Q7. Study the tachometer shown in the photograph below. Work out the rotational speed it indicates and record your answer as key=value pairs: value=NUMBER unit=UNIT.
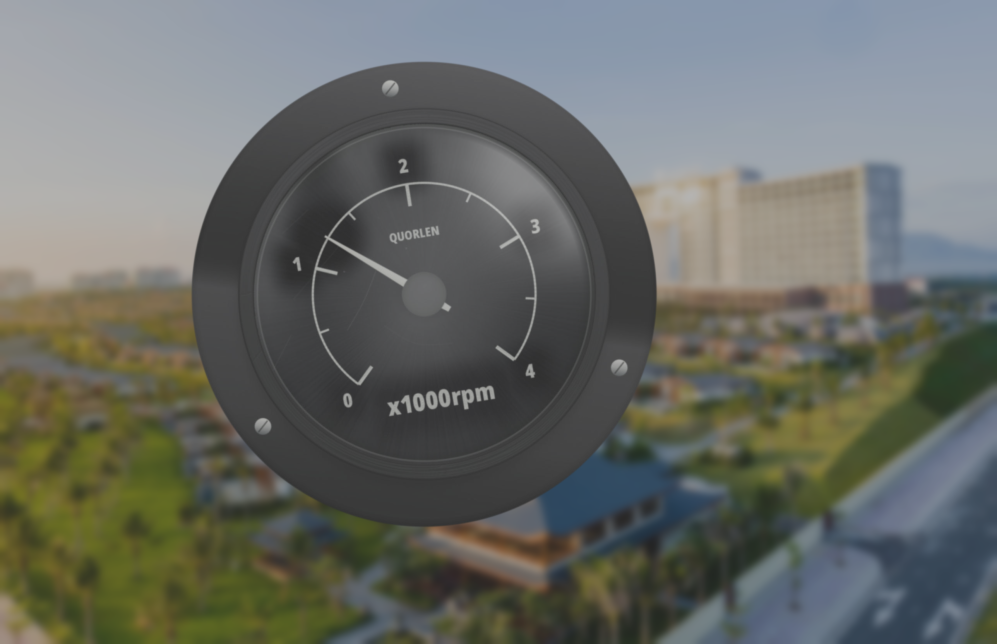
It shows value=1250 unit=rpm
